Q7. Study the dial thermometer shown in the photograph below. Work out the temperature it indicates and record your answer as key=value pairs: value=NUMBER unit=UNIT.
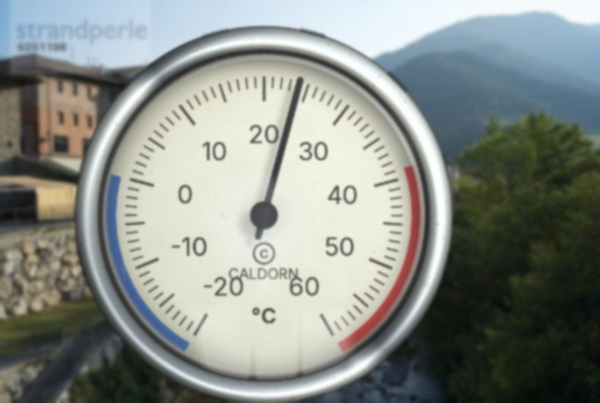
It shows value=24 unit=°C
